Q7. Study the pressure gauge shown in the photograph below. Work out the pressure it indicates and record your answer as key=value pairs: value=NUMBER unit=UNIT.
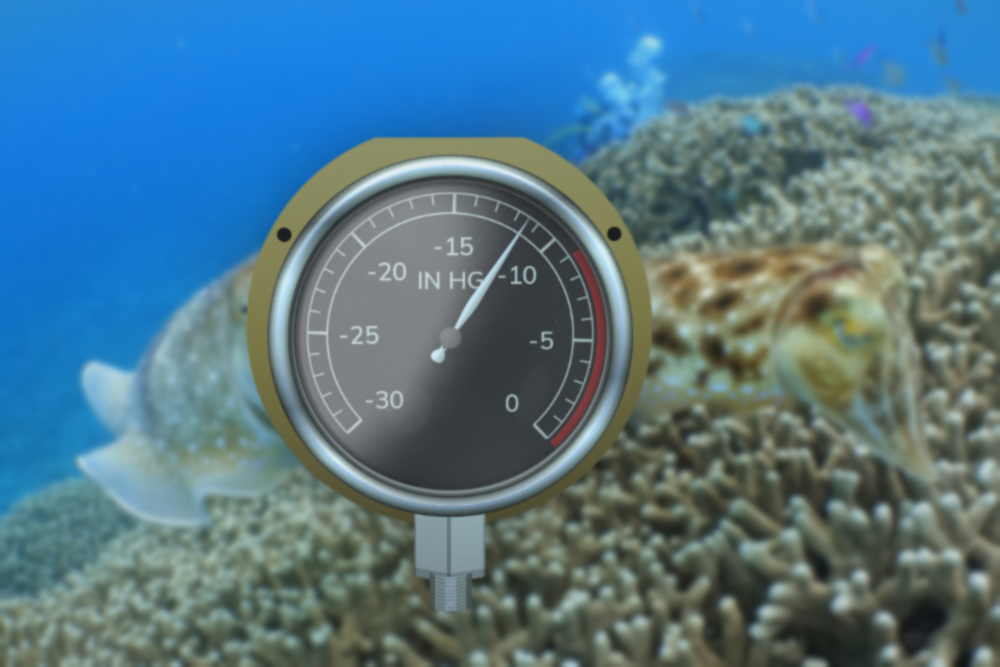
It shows value=-11.5 unit=inHg
